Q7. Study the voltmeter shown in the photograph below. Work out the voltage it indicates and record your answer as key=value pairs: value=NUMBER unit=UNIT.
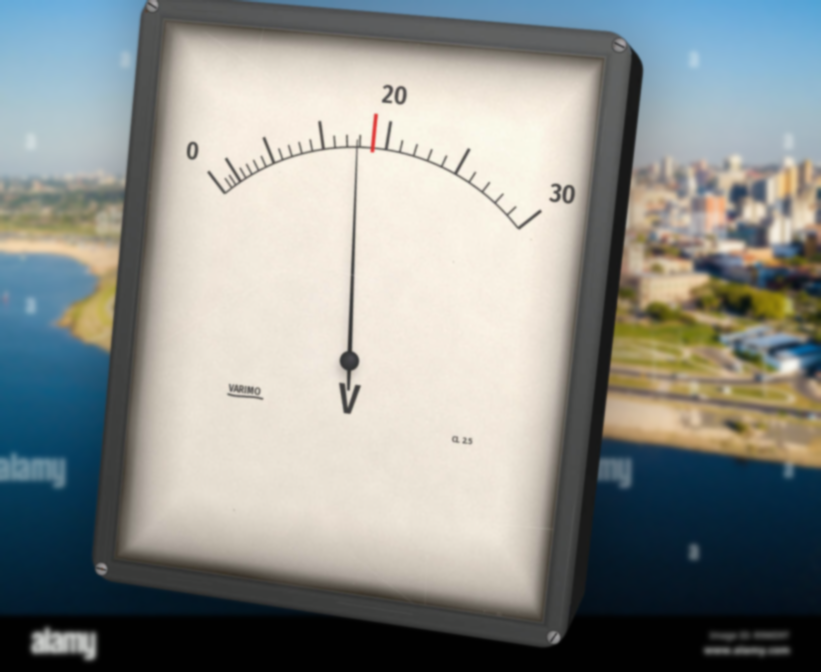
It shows value=18 unit=V
